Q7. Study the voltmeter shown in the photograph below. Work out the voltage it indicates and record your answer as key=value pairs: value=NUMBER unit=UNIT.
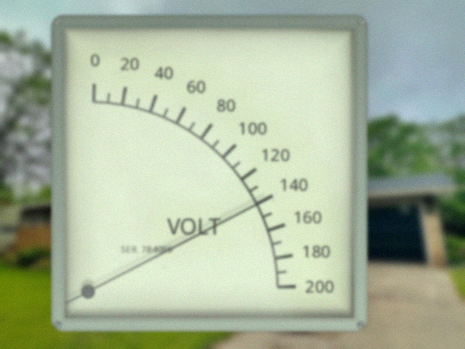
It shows value=140 unit=V
